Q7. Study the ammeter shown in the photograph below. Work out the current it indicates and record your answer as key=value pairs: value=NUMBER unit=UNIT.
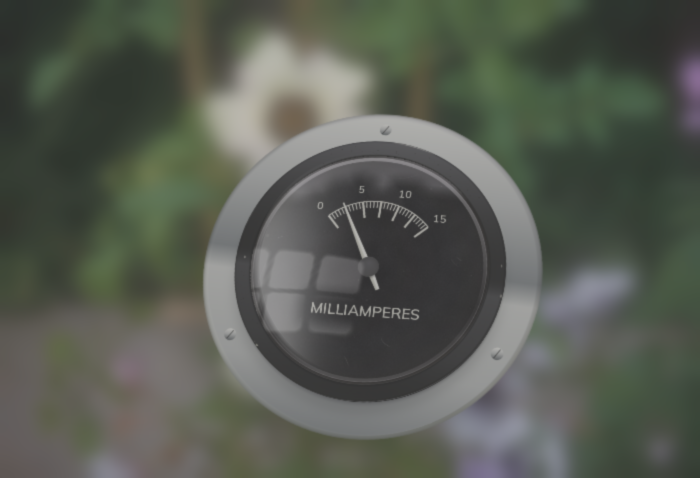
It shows value=2.5 unit=mA
